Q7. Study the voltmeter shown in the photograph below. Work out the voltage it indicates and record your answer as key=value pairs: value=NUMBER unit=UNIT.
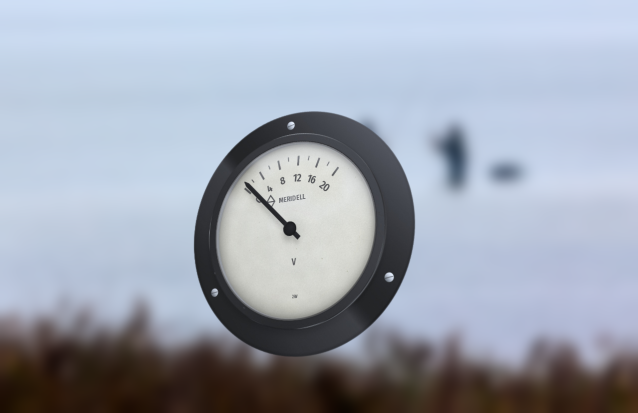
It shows value=1 unit=V
